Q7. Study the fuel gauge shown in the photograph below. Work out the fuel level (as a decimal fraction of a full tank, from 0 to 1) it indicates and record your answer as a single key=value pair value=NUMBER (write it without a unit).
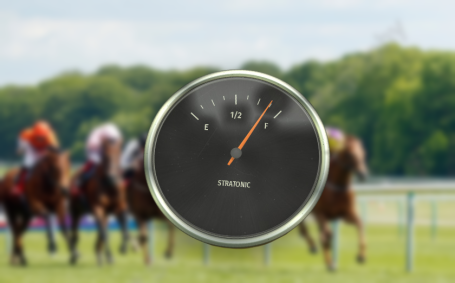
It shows value=0.875
